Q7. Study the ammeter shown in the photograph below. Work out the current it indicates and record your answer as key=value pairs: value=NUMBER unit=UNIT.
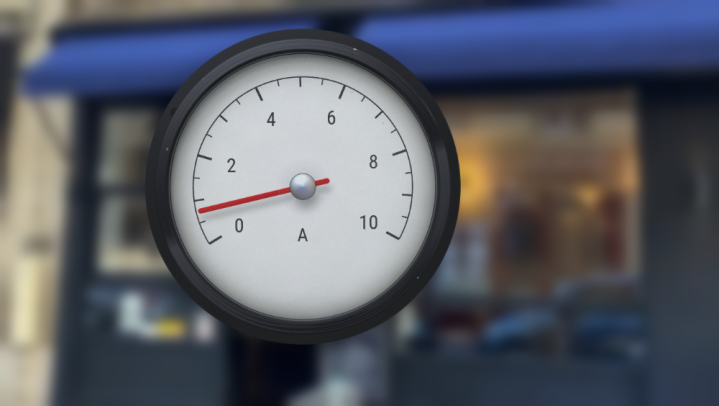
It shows value=0.75 unit=A
